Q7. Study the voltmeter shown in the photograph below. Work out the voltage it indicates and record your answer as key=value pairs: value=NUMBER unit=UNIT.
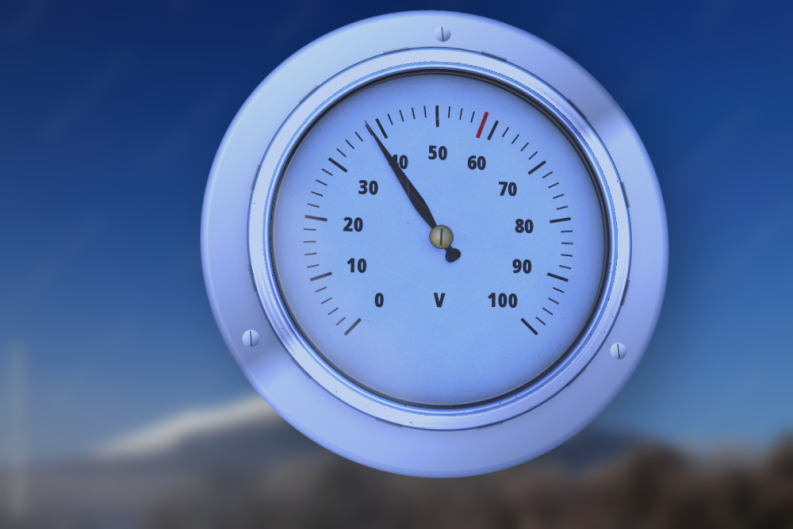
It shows value=38 unit=V
